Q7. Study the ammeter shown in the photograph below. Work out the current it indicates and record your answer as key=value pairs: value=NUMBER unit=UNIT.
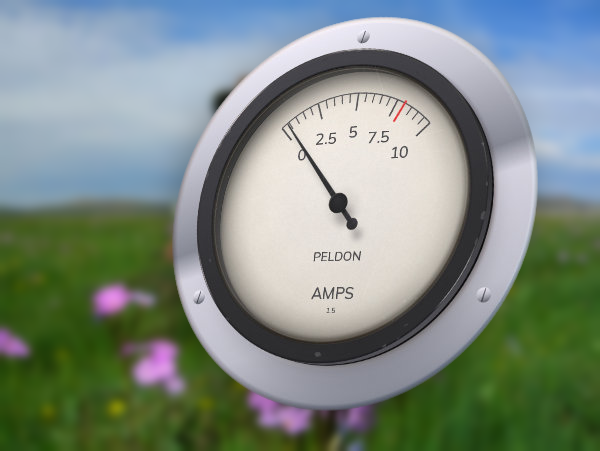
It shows value=0.5 unit=A
